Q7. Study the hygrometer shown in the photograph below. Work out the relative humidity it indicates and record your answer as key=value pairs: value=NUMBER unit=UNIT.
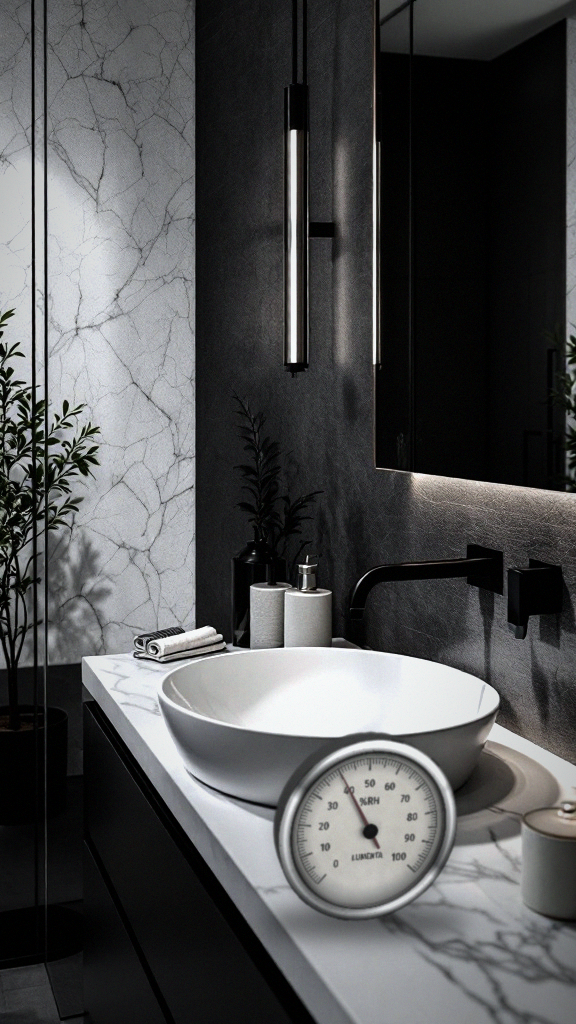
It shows value=40 unit=%
